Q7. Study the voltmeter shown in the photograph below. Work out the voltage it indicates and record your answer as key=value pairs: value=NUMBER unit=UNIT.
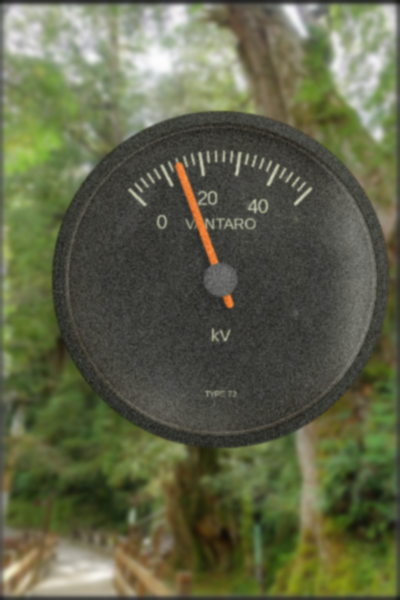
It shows value=14 unit=kV
